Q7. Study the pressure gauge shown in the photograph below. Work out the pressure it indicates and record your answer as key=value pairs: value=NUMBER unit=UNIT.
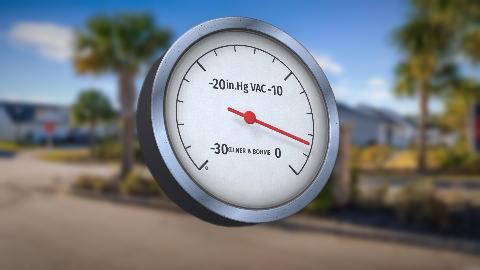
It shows value=-3 unit=inHg
